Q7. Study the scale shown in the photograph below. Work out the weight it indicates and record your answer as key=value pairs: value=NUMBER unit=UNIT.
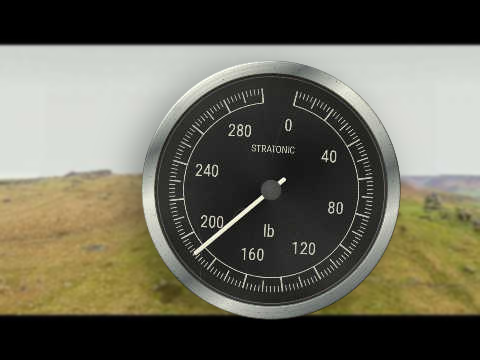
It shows value=190 unit=lb
